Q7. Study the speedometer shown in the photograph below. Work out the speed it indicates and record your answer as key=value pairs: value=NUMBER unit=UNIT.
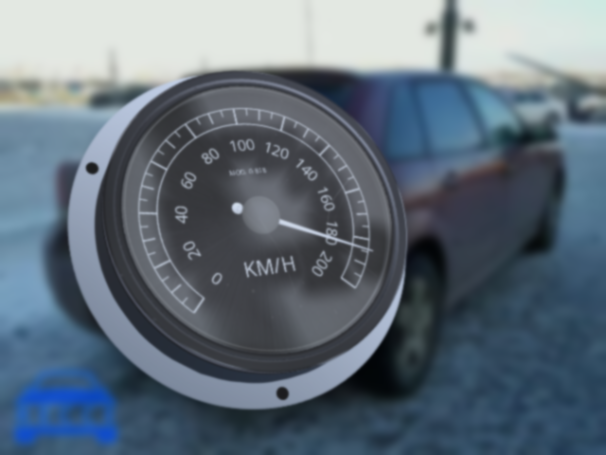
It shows value=185 unit=km/h
